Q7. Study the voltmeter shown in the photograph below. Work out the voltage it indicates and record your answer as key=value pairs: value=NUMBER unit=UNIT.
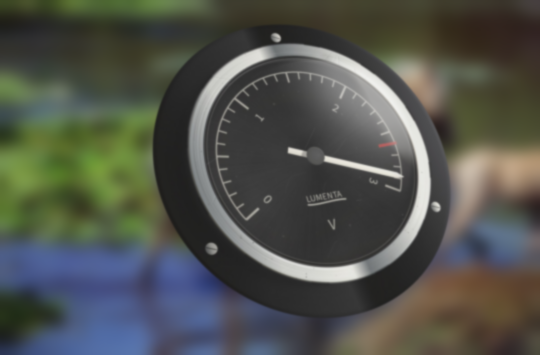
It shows value=2.9 unit=V
